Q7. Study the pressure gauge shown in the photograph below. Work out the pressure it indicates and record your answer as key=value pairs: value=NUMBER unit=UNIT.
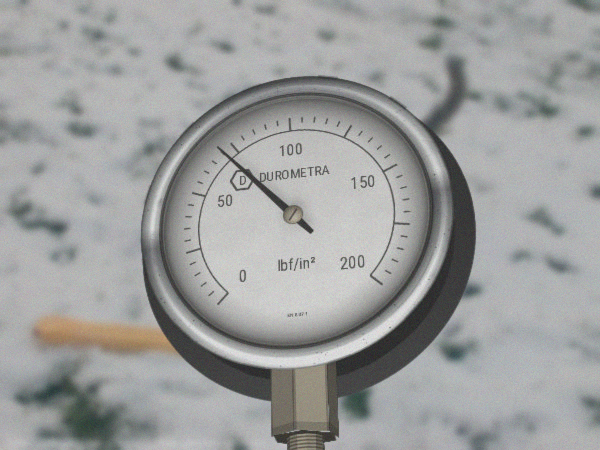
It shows value=70 unit=psi
